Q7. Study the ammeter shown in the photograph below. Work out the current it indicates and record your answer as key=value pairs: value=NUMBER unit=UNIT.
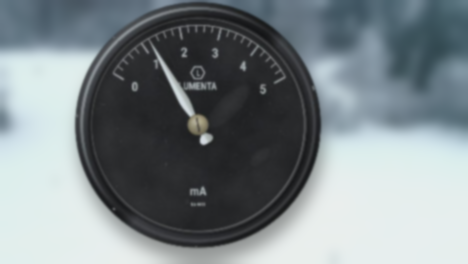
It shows value=1.2 unit=mA
